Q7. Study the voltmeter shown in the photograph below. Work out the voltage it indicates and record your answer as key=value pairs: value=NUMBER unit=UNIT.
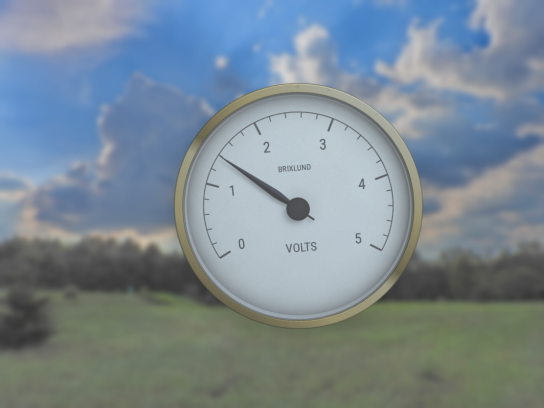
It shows value=1.4 unit=V
